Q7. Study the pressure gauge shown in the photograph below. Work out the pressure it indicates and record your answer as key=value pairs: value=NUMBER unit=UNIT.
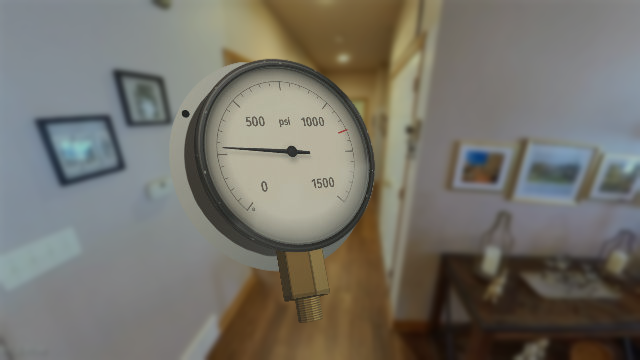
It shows value=275 unit=psi
